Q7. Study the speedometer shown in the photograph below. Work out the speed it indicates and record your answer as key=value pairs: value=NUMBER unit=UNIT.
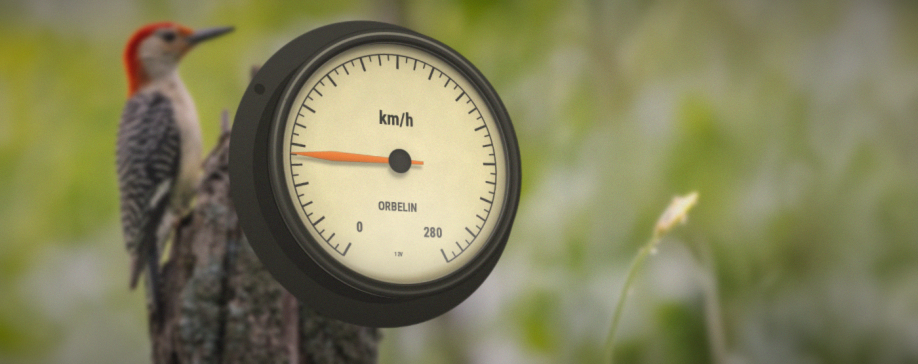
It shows value=55 unit=km/h
